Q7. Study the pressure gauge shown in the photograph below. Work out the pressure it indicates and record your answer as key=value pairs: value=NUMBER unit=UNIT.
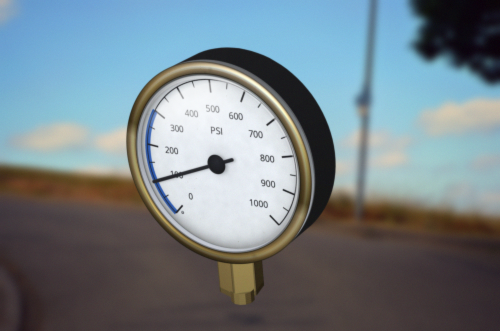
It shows value=100 unit=psi
